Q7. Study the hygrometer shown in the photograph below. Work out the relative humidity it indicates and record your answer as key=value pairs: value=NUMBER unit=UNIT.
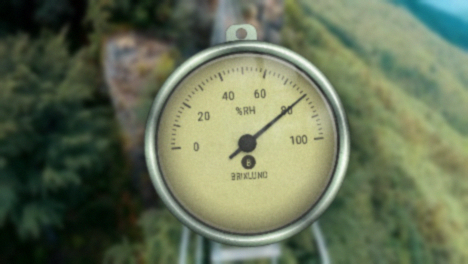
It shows value=80 unit=%
